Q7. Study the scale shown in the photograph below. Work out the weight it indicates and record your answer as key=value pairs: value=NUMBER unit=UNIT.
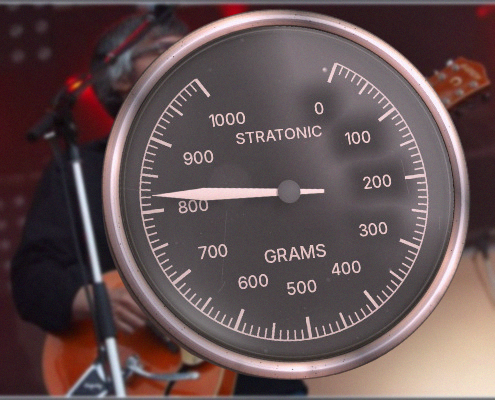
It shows value=820 unit=g
